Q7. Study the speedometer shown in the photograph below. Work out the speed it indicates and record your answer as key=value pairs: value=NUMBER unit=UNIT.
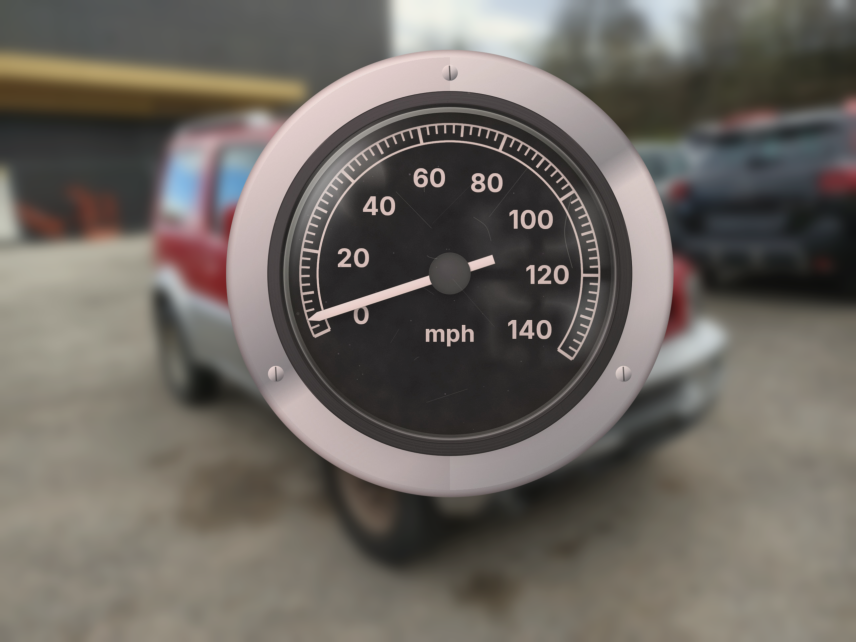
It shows value=4 unit=mph
